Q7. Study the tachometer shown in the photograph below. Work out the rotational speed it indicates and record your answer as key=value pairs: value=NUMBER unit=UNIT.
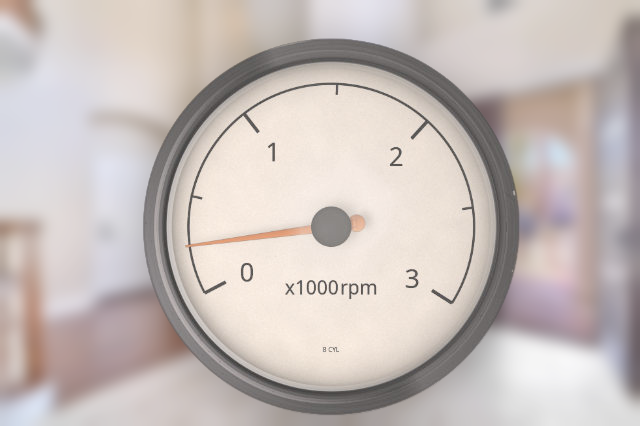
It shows value=250 unit=rpm
